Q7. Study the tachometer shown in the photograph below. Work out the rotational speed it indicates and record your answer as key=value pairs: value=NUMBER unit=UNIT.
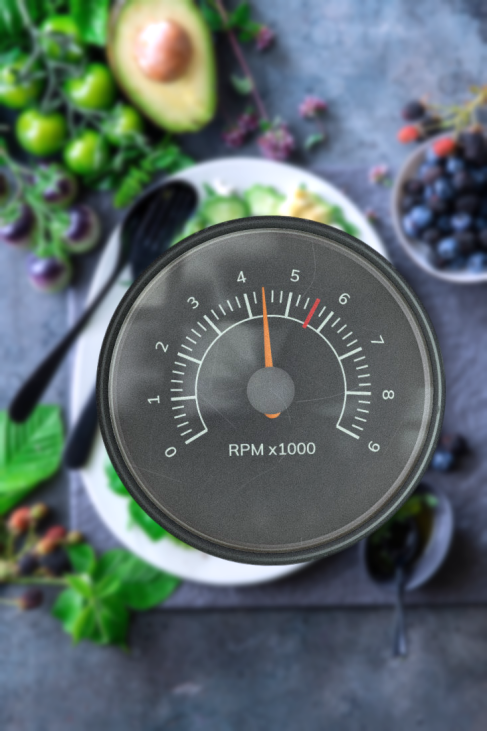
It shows value=4400 unit=rpm
